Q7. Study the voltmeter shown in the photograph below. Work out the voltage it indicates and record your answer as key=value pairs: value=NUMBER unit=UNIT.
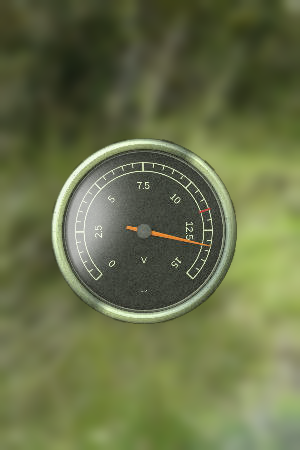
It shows value=13.25 unit=V
